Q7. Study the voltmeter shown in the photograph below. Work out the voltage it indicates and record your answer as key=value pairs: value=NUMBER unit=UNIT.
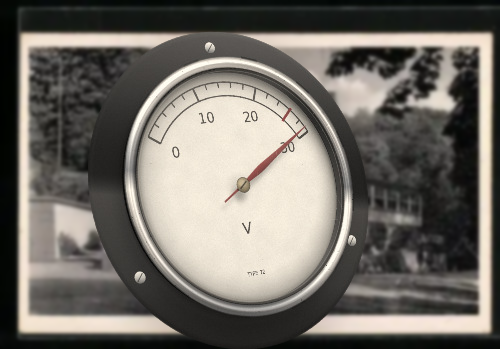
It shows value=29 unit=V
